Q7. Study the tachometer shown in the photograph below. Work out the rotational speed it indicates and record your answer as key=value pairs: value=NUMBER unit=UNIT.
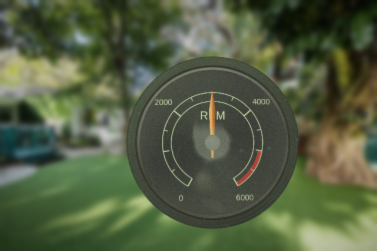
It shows value=3000 unit=rpm
